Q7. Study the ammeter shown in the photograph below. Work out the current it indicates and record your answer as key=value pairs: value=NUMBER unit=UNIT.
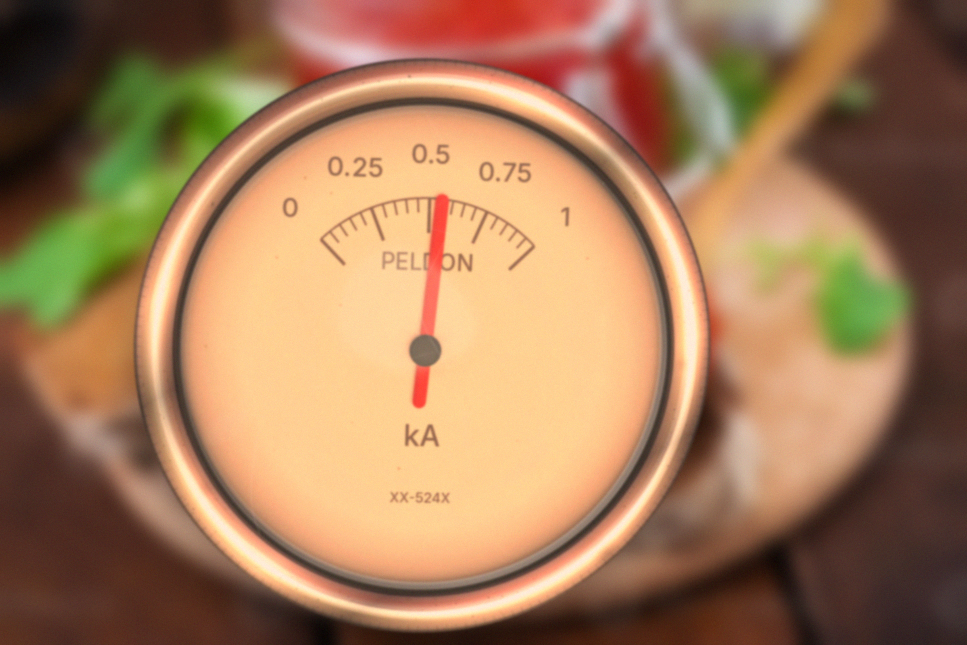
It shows value=0.55 unit=kA
